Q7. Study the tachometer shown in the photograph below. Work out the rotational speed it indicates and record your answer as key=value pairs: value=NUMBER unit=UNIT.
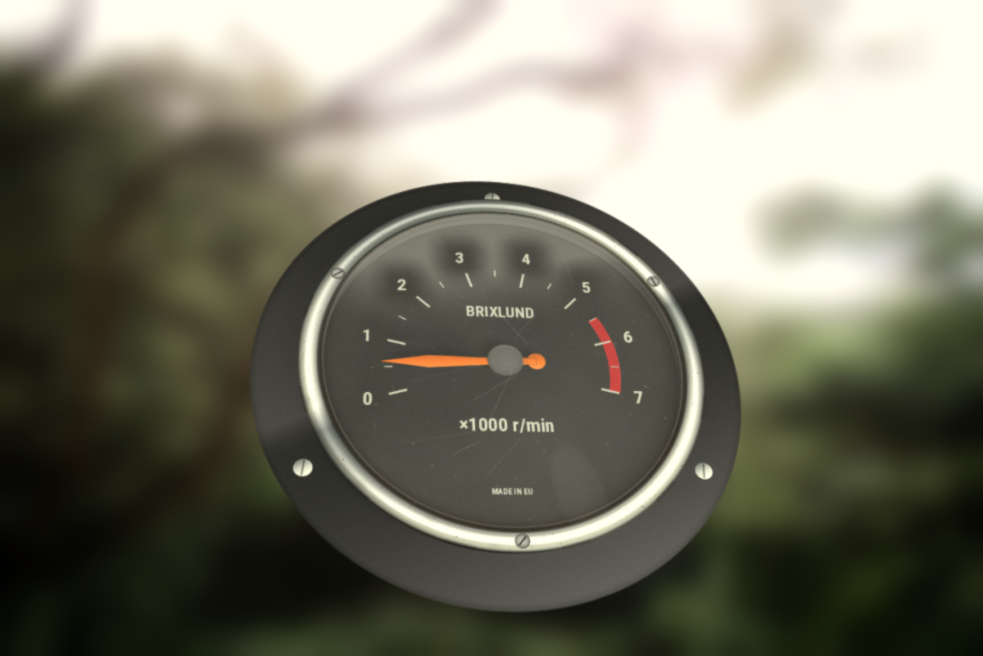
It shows value=500 unit=rpm
